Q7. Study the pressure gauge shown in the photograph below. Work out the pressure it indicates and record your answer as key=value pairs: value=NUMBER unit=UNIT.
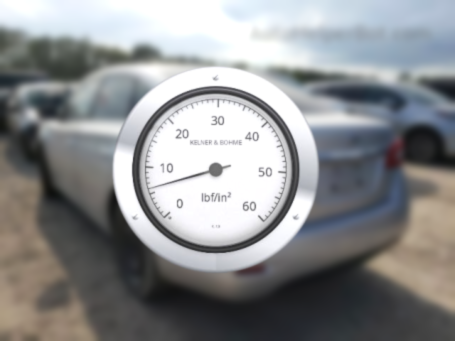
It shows value=6 unit=psi
